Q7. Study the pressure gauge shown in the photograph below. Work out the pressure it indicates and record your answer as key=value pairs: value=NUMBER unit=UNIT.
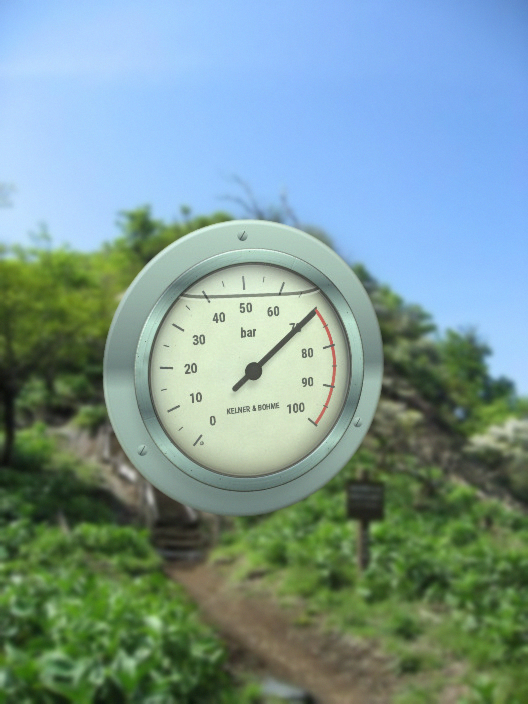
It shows value=70 unit=bar
